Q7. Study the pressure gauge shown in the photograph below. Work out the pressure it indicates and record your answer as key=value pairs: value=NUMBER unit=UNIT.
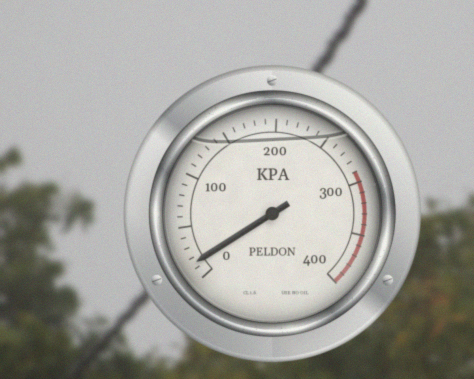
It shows value=15 unit=kPa
